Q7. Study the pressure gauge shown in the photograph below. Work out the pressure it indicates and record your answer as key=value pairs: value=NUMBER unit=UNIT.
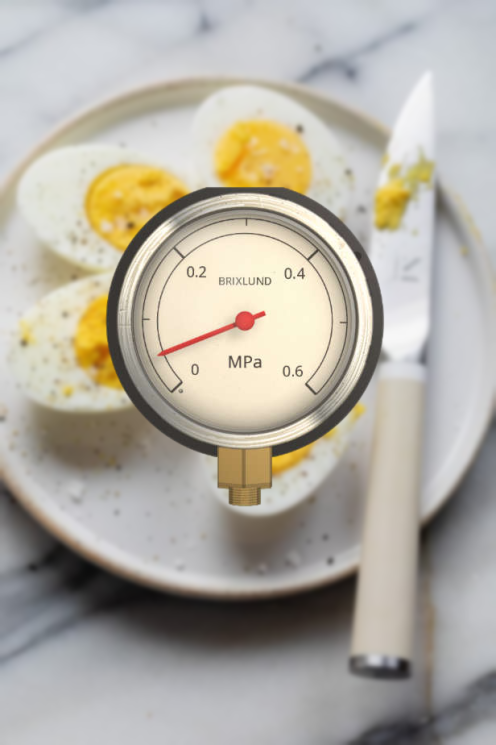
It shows value=0.05 unit=MPa
